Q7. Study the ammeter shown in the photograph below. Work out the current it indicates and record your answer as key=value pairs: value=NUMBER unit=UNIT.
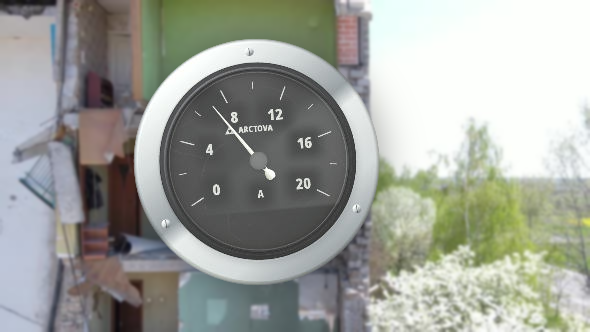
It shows value=7 unit=A
